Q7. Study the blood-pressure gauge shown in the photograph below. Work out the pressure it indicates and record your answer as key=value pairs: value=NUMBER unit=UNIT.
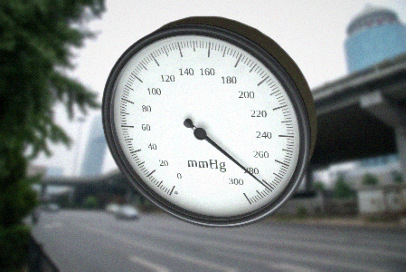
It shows value=280 unit=mmHg
